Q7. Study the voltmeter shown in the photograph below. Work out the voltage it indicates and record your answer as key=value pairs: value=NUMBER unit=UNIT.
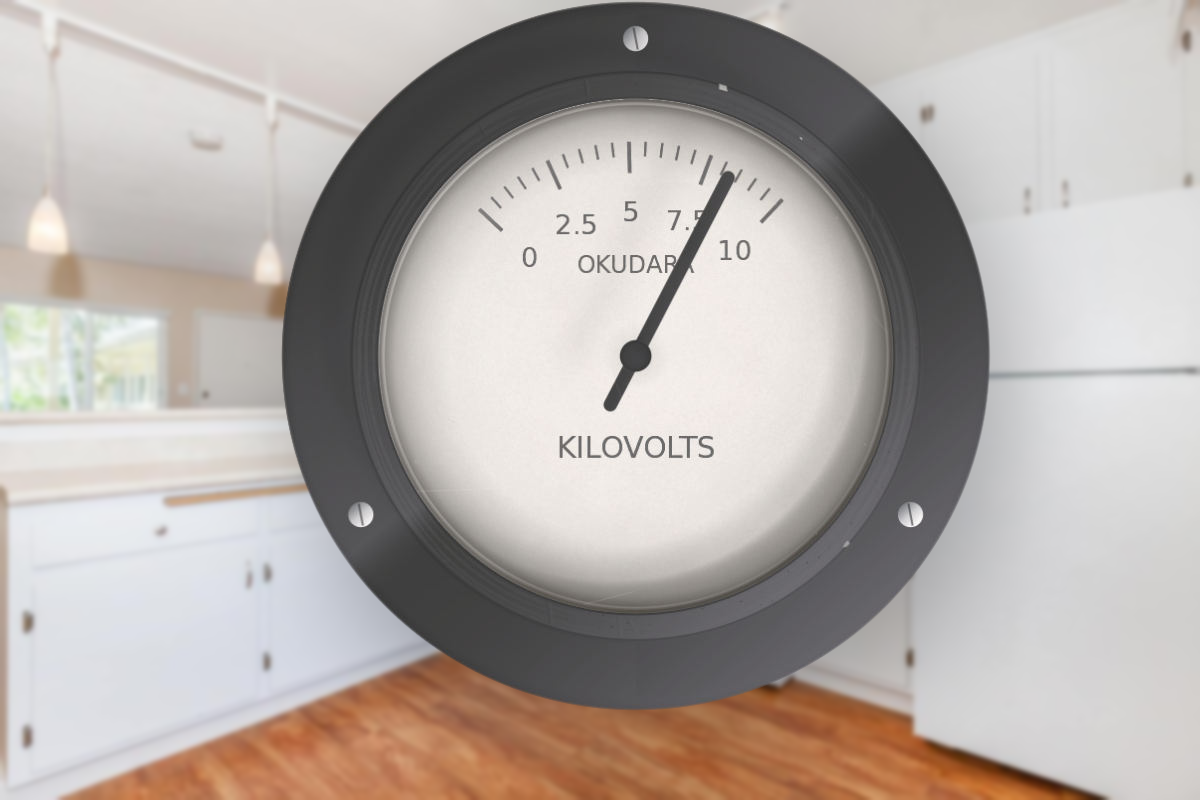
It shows value=8.25 unit=kV
